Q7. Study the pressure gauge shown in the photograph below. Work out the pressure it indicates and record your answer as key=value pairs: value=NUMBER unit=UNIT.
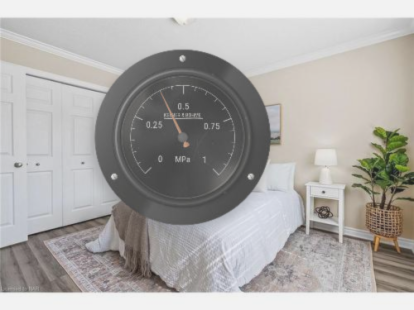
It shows value=0.4 unit=MPa
